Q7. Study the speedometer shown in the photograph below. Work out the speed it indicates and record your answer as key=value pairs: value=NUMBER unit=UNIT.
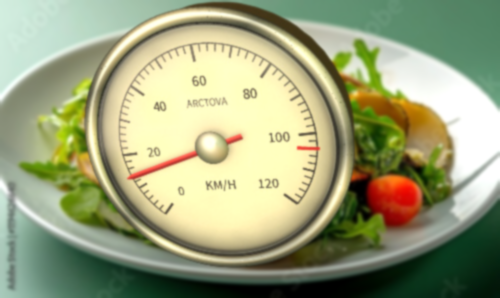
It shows value=14 unit=km/h
